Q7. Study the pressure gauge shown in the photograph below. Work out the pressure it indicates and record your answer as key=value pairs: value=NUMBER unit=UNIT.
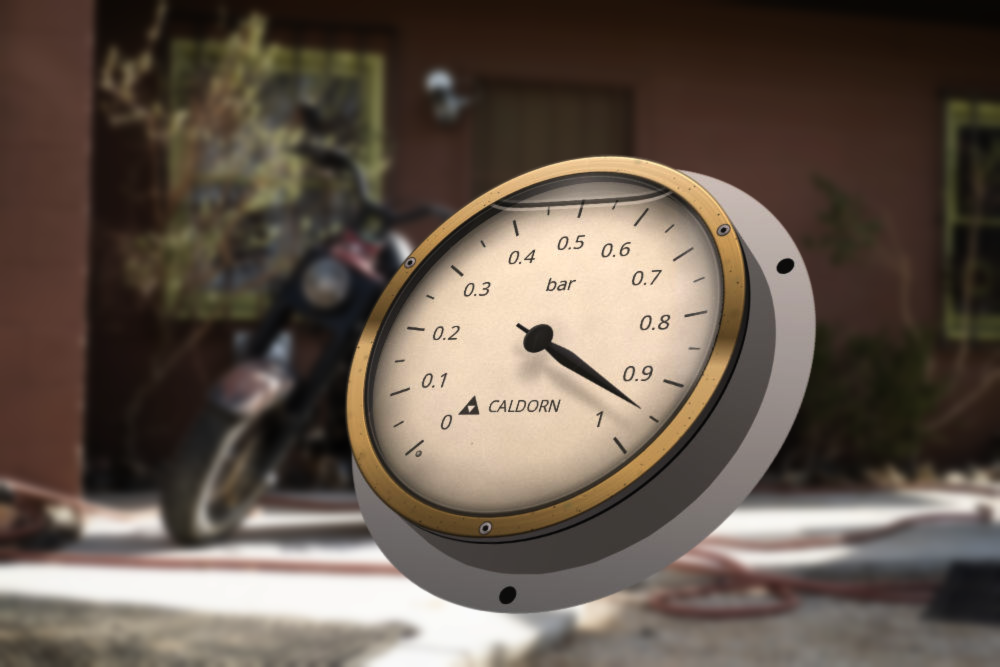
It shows value=0.95 unit=bar
